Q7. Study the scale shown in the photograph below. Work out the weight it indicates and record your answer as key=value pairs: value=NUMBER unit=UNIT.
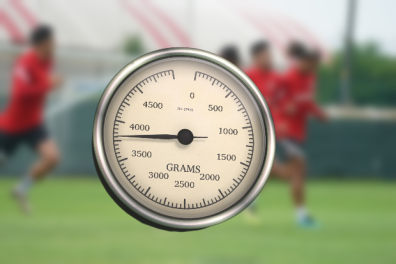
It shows value=3800 unit=g
